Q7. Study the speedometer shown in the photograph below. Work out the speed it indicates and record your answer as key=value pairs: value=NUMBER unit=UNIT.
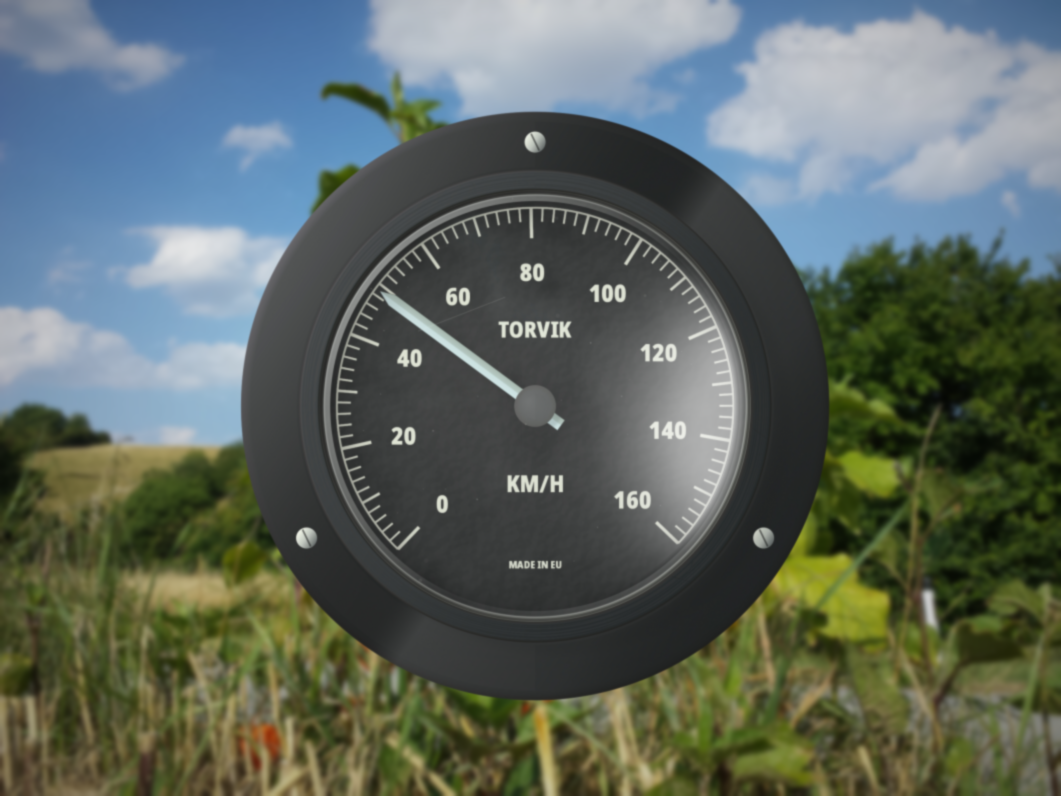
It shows value=49 unit=km/h
